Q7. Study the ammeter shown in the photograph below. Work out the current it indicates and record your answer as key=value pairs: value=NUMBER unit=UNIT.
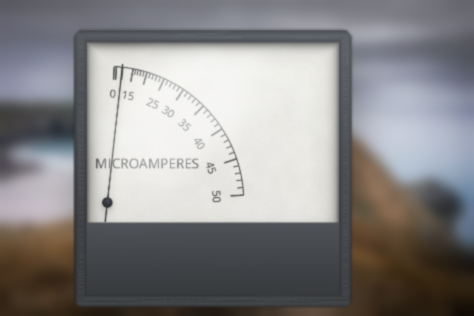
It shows value=10 unit=µA
